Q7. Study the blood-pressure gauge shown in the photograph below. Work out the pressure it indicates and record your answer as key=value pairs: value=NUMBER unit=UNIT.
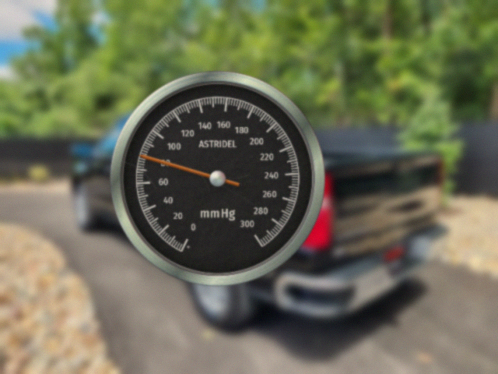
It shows value=80 unit=mmHg
